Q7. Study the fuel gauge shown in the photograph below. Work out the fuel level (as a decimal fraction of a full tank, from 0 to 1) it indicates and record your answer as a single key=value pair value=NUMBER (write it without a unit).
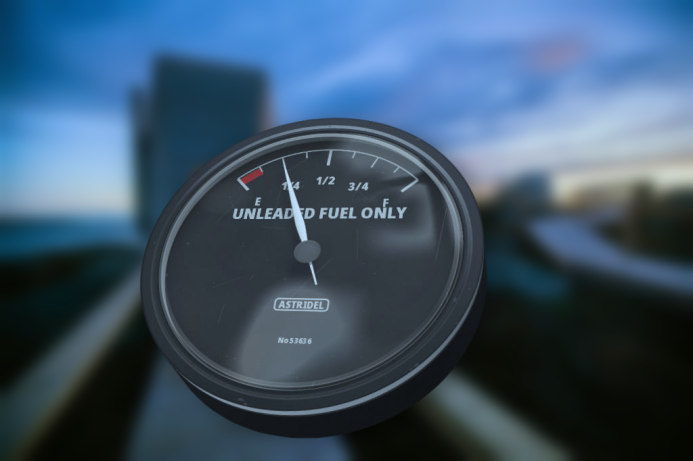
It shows value=0.25
